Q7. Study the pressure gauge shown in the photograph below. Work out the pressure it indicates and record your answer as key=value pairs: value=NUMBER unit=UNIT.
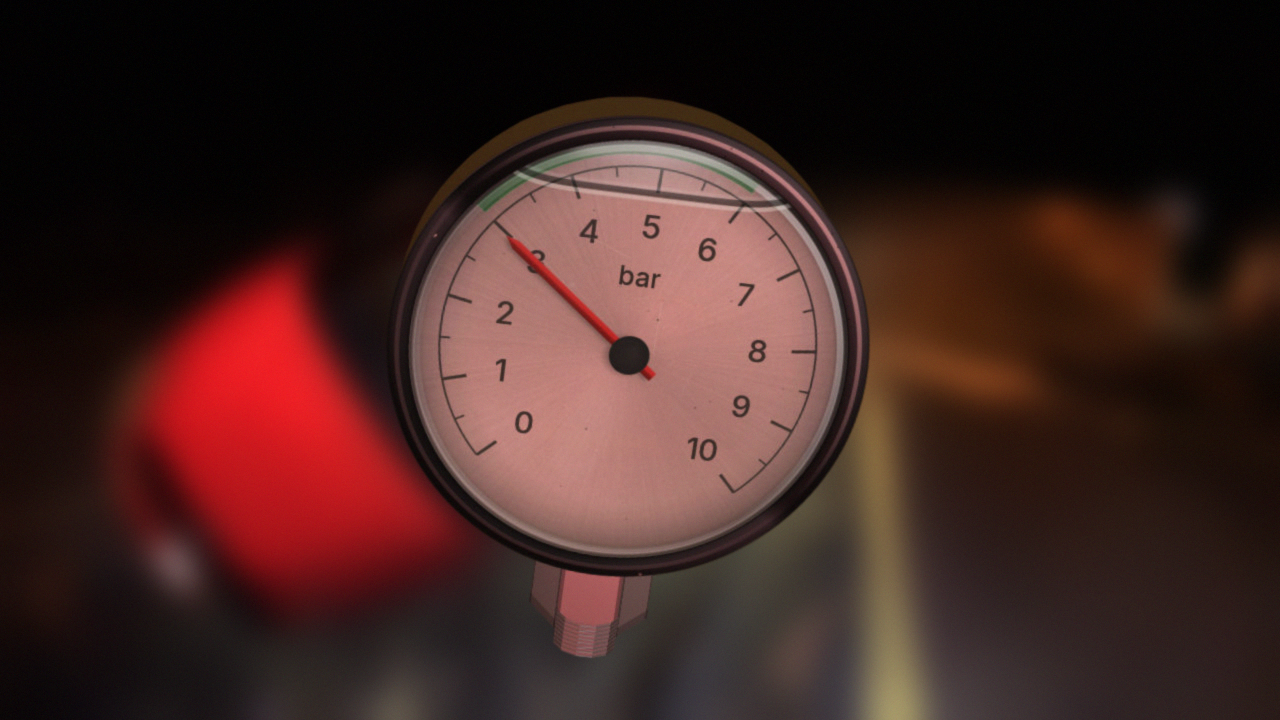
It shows value=3 unit=bar
